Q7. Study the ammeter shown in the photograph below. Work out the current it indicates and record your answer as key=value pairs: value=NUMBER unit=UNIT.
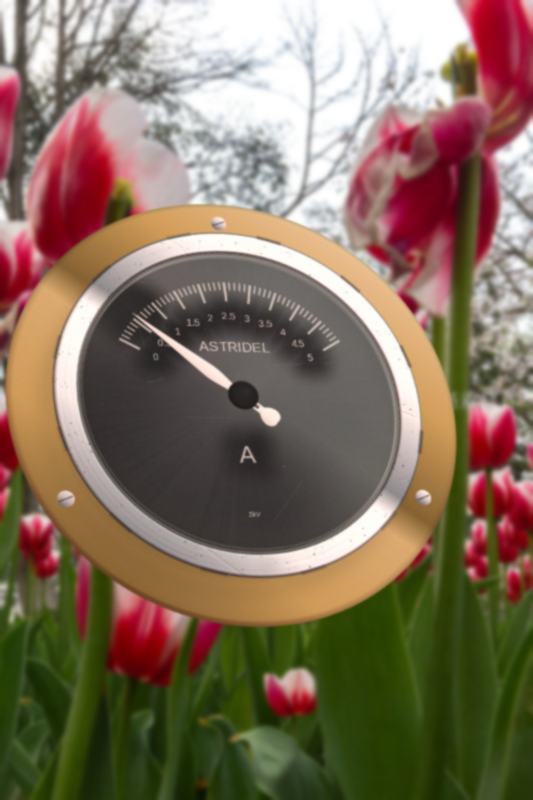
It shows value=0.5 unit=A
